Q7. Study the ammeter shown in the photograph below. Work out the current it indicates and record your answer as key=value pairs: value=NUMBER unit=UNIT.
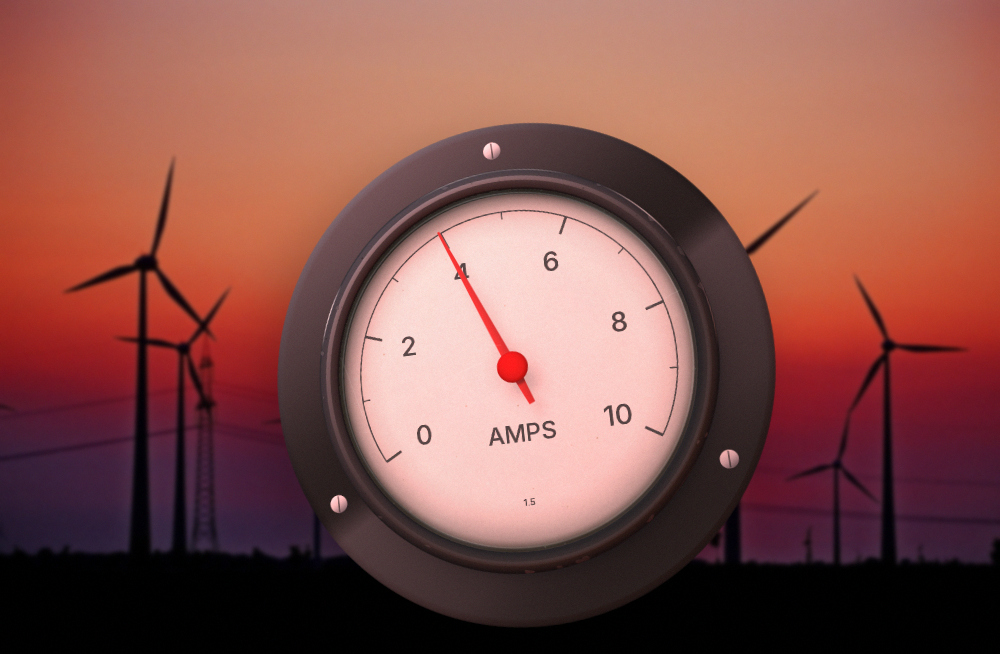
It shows value=4 unit=A
